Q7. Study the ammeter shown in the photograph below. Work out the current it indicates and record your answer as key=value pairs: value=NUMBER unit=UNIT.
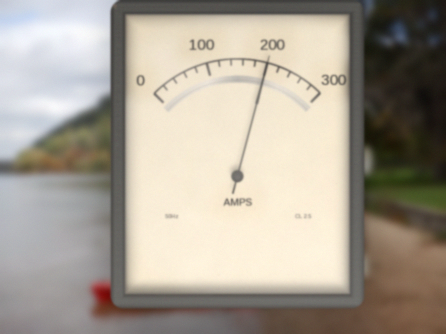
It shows value=200 unit=A
